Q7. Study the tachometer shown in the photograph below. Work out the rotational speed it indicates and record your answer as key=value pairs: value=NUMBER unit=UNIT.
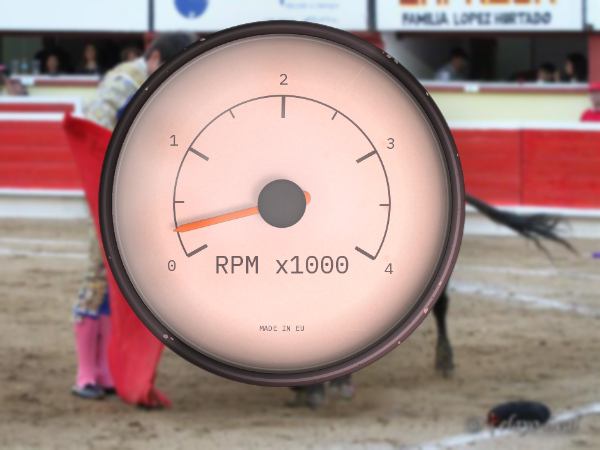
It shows value=250 unit=rpm
